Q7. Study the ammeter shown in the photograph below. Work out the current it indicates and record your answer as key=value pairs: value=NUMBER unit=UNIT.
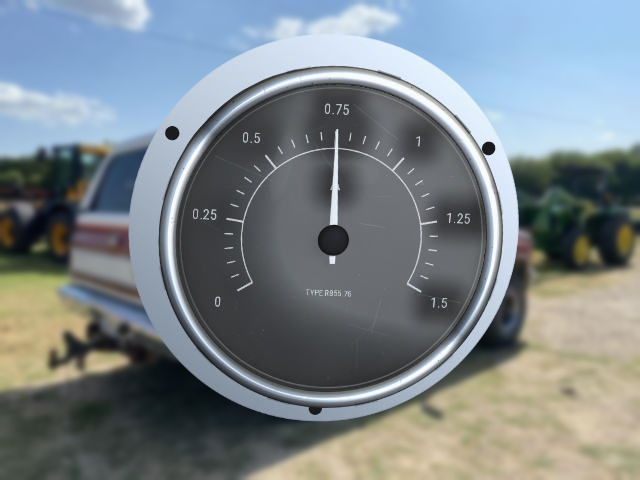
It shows value=0.75 unit=A
